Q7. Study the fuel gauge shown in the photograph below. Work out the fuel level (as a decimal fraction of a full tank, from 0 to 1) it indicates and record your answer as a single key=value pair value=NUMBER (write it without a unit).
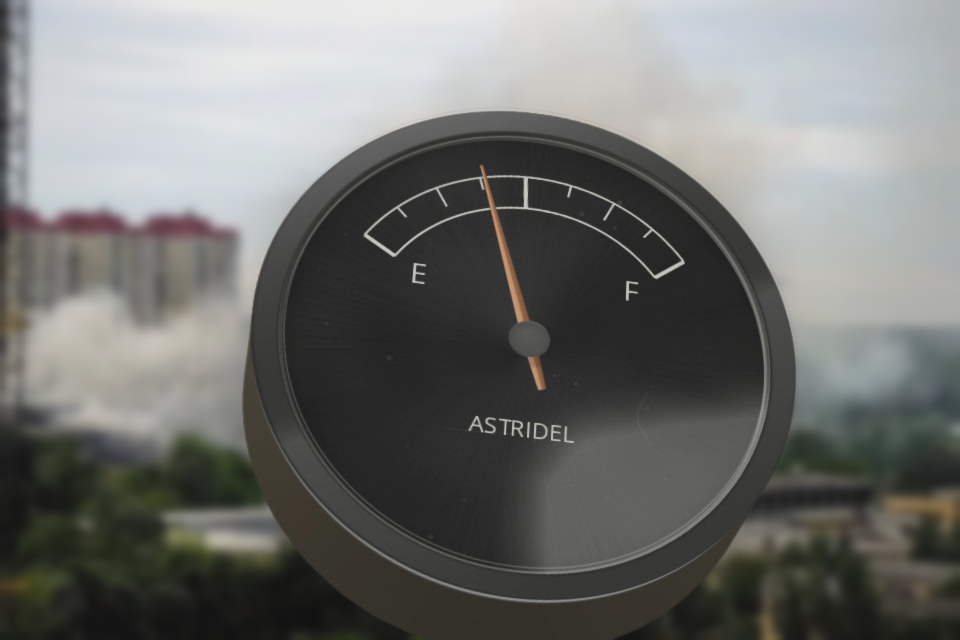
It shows value=0.375
